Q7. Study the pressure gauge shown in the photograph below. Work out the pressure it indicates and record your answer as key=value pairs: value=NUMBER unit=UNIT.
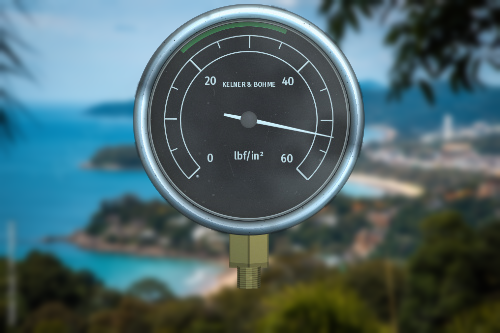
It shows value=52.5 unit=psi
